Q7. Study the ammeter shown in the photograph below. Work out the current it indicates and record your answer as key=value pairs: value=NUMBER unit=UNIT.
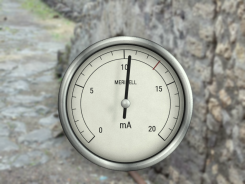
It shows value=10.5 unit=mA
